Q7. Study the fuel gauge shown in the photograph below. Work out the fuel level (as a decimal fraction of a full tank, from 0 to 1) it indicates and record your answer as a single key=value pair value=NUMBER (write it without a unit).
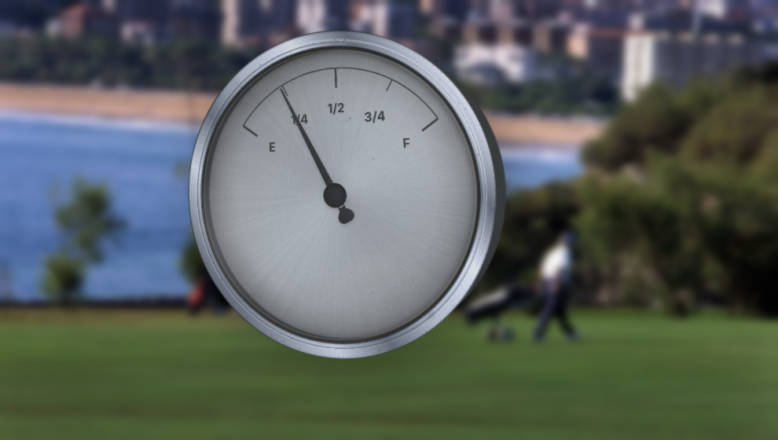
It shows value=0.25
